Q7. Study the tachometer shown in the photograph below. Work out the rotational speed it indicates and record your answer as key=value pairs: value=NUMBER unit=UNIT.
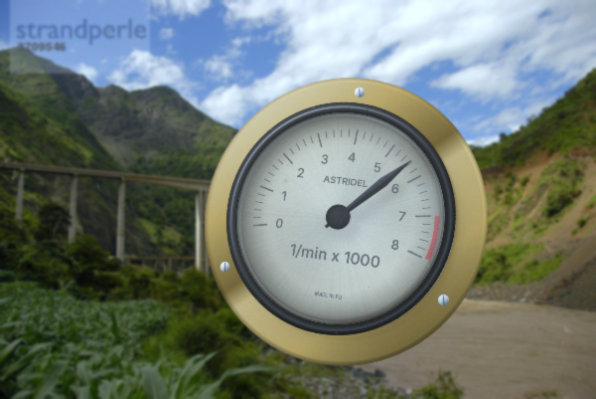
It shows value=5600 unit=rpm
